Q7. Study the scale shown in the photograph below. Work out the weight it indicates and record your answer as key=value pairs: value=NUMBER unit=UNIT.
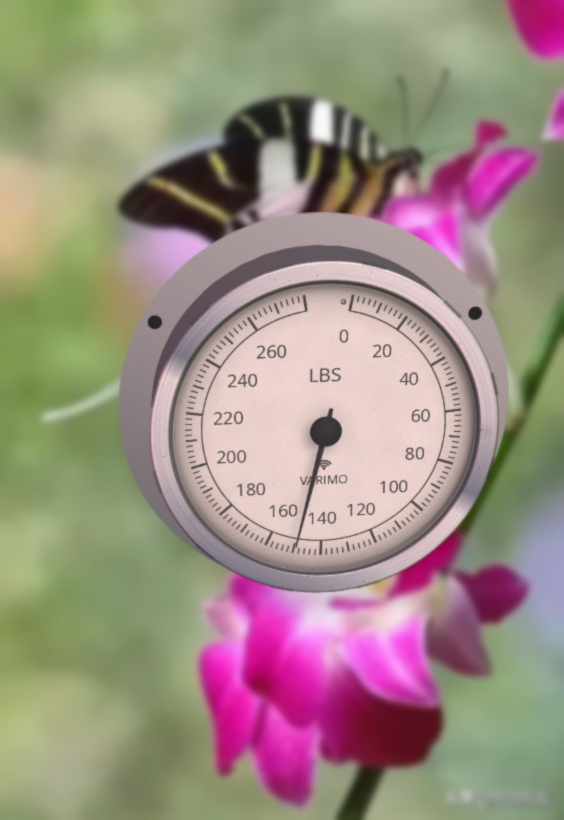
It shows value=150 unit=lb
